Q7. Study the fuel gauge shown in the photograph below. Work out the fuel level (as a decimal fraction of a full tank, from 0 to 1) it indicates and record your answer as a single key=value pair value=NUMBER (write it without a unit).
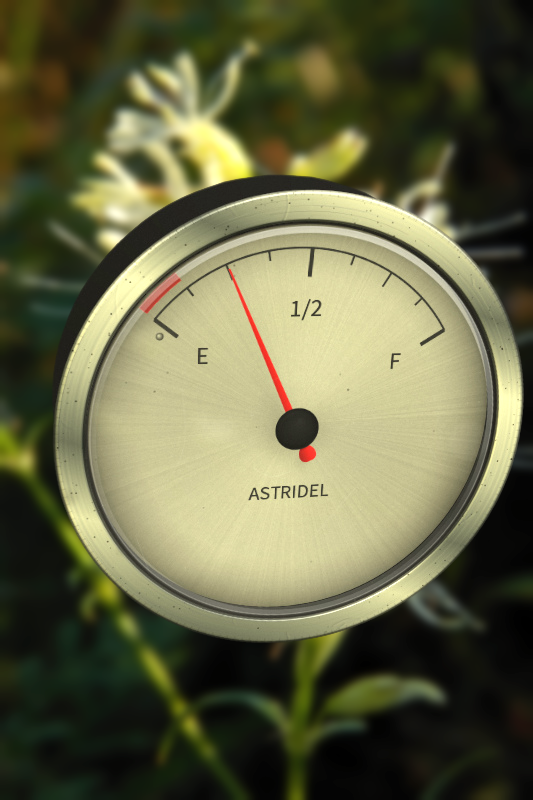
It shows value=0.25
